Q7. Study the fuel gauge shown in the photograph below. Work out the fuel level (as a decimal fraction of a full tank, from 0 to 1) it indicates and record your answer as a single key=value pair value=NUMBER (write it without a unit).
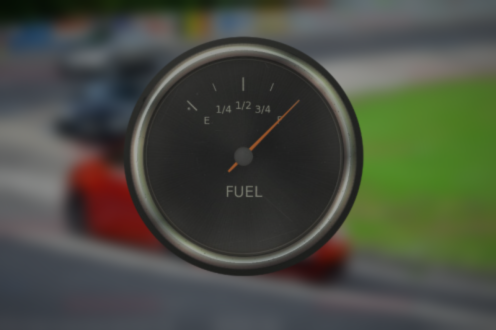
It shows value=1
